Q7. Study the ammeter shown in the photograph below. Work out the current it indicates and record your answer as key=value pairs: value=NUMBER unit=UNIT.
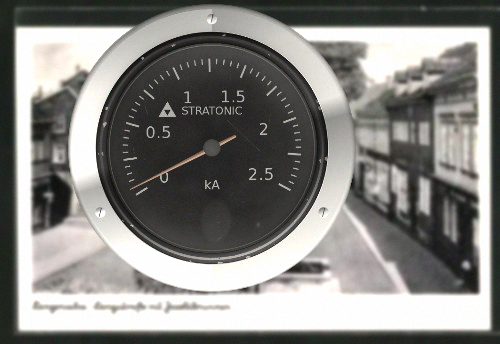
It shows value=0.05 unit=kA
